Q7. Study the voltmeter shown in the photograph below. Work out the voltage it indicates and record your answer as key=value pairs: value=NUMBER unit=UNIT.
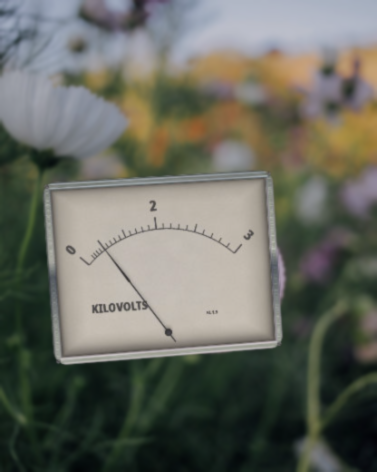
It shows value=1 unit=kV
